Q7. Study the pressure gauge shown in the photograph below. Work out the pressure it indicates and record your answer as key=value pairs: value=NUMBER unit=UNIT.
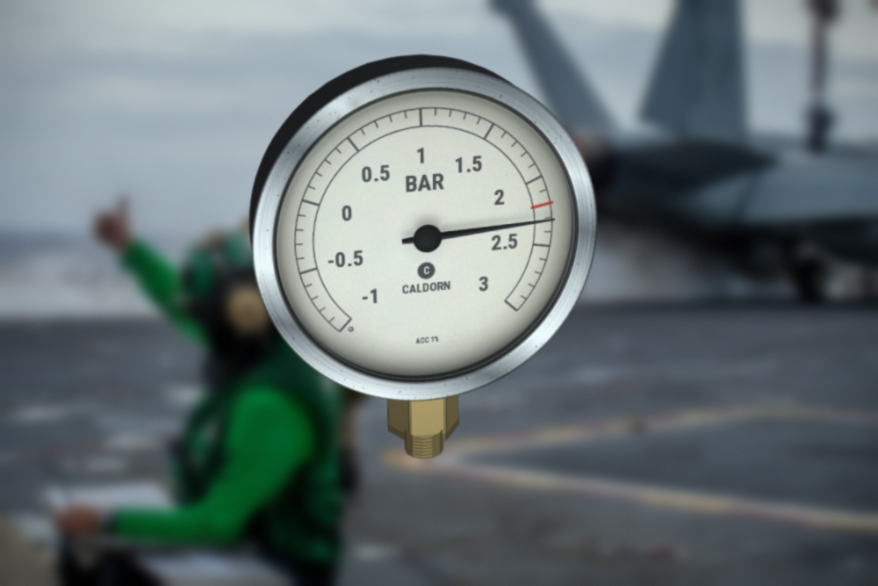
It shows value=2.3 unit=bar
